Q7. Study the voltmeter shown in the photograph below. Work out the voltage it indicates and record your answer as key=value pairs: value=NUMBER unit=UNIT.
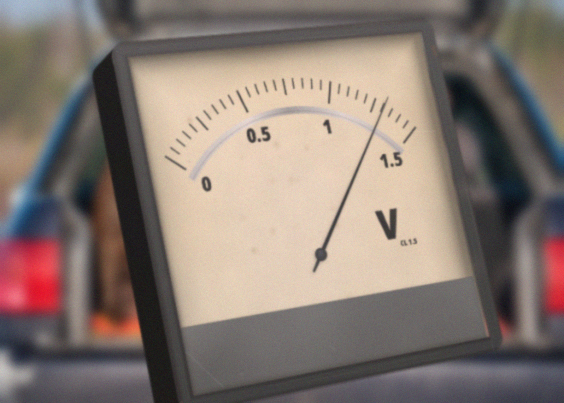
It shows value=1.3 unit=V
